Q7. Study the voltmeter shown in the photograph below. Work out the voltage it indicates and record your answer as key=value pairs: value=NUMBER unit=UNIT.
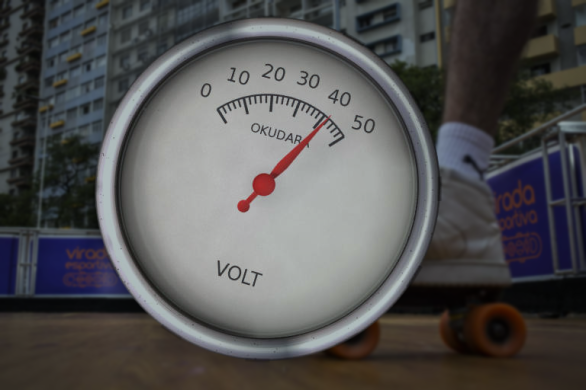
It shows value=42 unit=V
